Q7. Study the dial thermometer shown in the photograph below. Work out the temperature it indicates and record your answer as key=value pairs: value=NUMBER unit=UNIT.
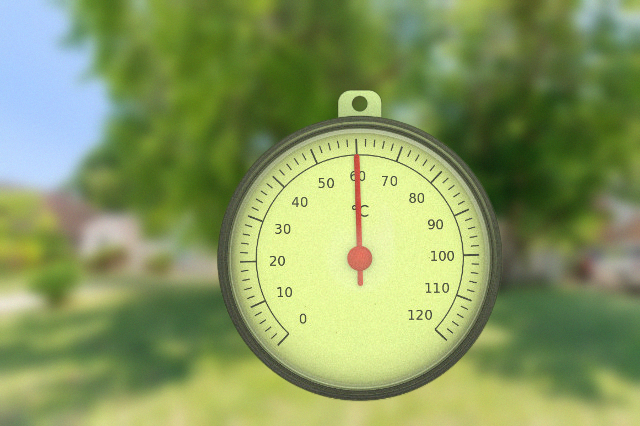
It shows value=60 unit=°C
